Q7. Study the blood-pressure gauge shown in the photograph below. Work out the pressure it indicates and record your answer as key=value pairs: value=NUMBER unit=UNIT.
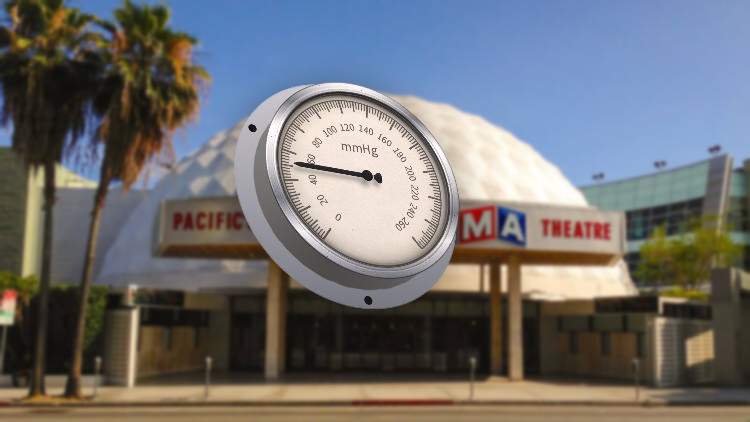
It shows value=50 unit=mmHg
